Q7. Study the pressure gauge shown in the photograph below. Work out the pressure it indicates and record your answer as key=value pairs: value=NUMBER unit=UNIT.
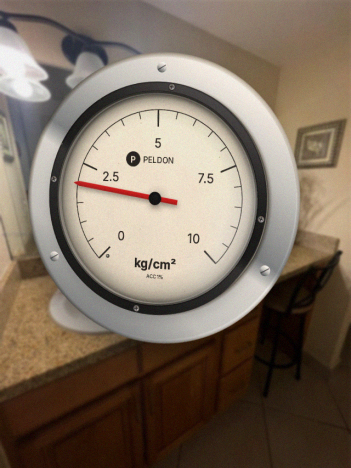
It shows value=2 unit=kg/cm²
